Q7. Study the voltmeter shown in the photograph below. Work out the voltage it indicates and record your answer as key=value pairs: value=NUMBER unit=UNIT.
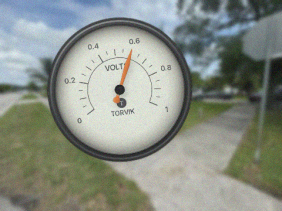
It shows value=0.6 unit=V
